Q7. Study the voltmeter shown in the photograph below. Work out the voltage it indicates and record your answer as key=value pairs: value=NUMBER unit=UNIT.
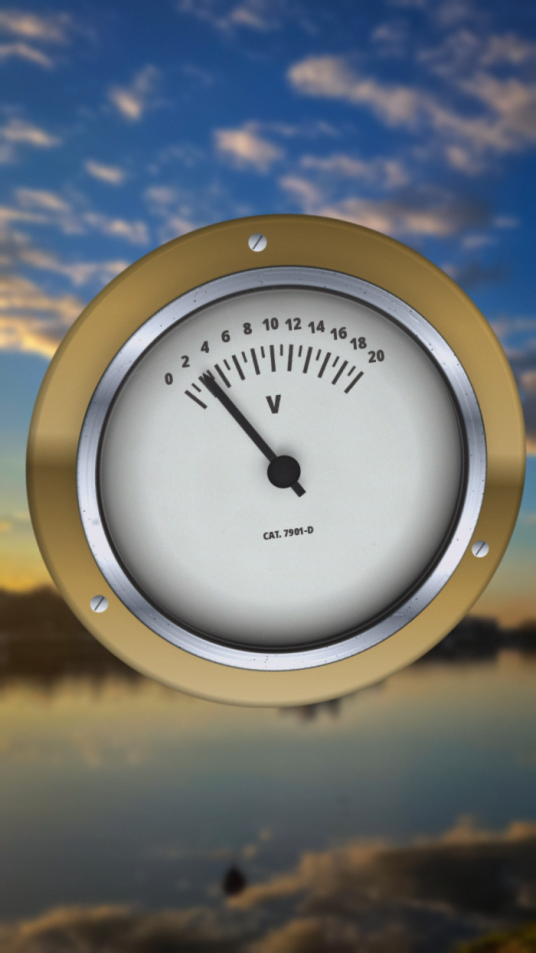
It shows value=2.5 unit=V
